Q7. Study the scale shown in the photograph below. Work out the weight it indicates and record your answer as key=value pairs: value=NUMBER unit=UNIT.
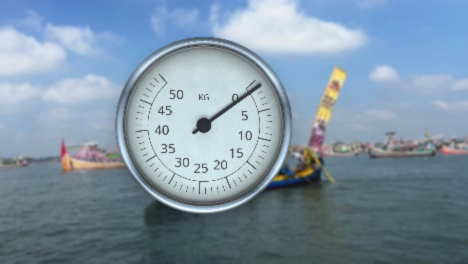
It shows value=1 unit=kg
